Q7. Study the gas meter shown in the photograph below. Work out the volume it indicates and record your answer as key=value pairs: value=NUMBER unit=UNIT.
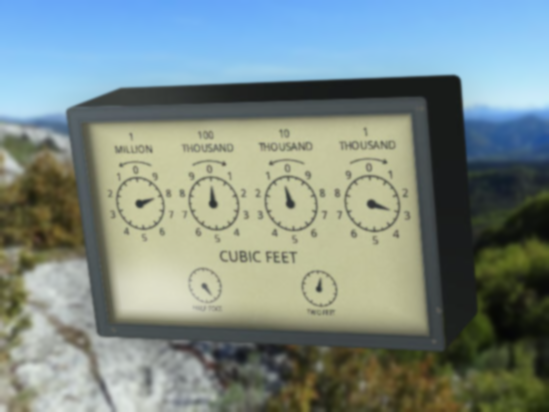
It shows value=800300 unit=ft³
